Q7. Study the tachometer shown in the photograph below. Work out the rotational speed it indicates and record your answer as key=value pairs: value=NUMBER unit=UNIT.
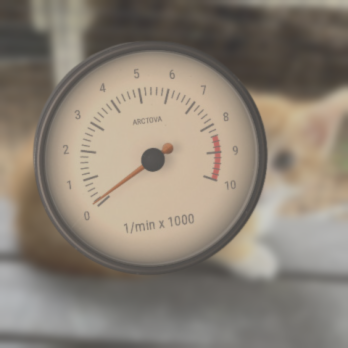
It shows value=200 unit=rpm
